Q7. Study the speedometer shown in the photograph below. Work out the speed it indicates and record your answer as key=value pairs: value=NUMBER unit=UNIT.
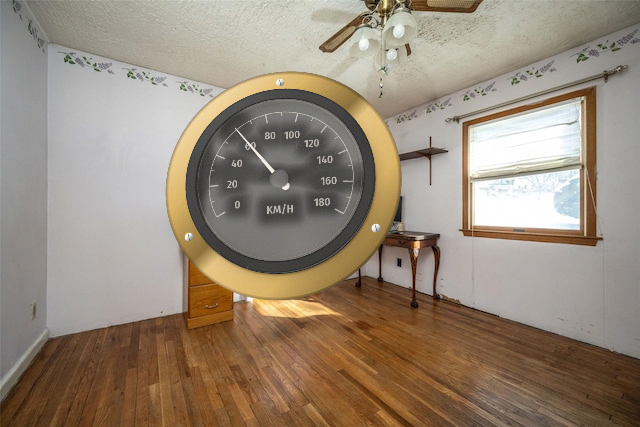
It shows value=60 unit=km/h
